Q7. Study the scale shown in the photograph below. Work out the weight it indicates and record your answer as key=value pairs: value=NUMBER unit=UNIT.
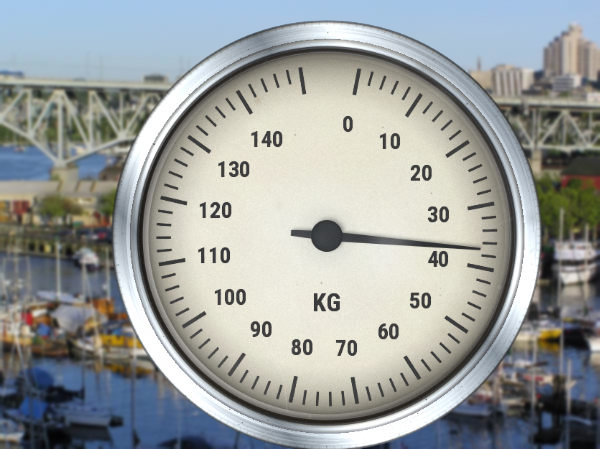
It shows value=37 unit=kg
